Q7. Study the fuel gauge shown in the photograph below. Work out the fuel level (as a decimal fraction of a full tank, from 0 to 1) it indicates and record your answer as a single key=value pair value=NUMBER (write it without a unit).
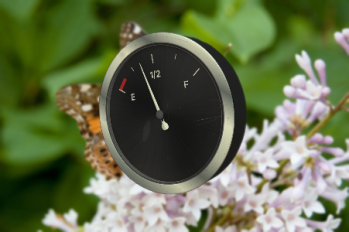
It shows value=0.375
